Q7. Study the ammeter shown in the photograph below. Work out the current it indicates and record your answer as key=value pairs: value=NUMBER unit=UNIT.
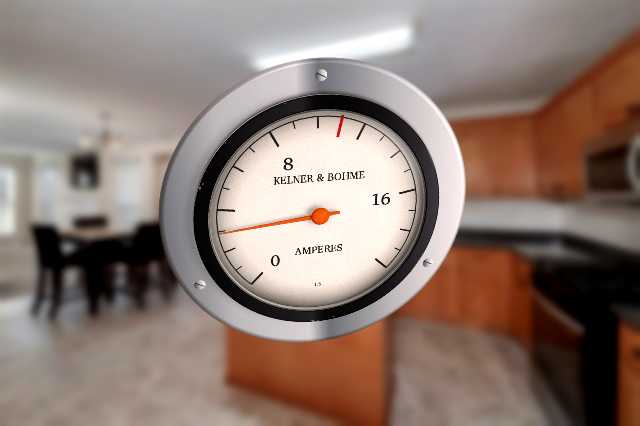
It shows value=3 unit=A
